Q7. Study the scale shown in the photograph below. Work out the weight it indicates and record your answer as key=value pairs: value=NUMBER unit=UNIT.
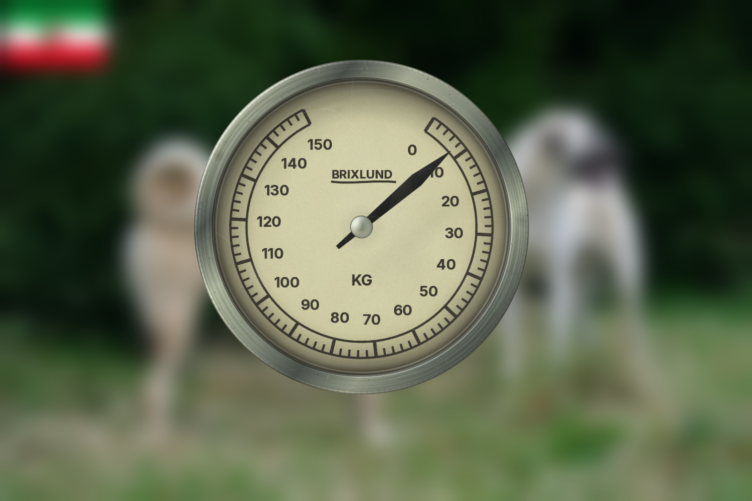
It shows value=8 unit=kg
